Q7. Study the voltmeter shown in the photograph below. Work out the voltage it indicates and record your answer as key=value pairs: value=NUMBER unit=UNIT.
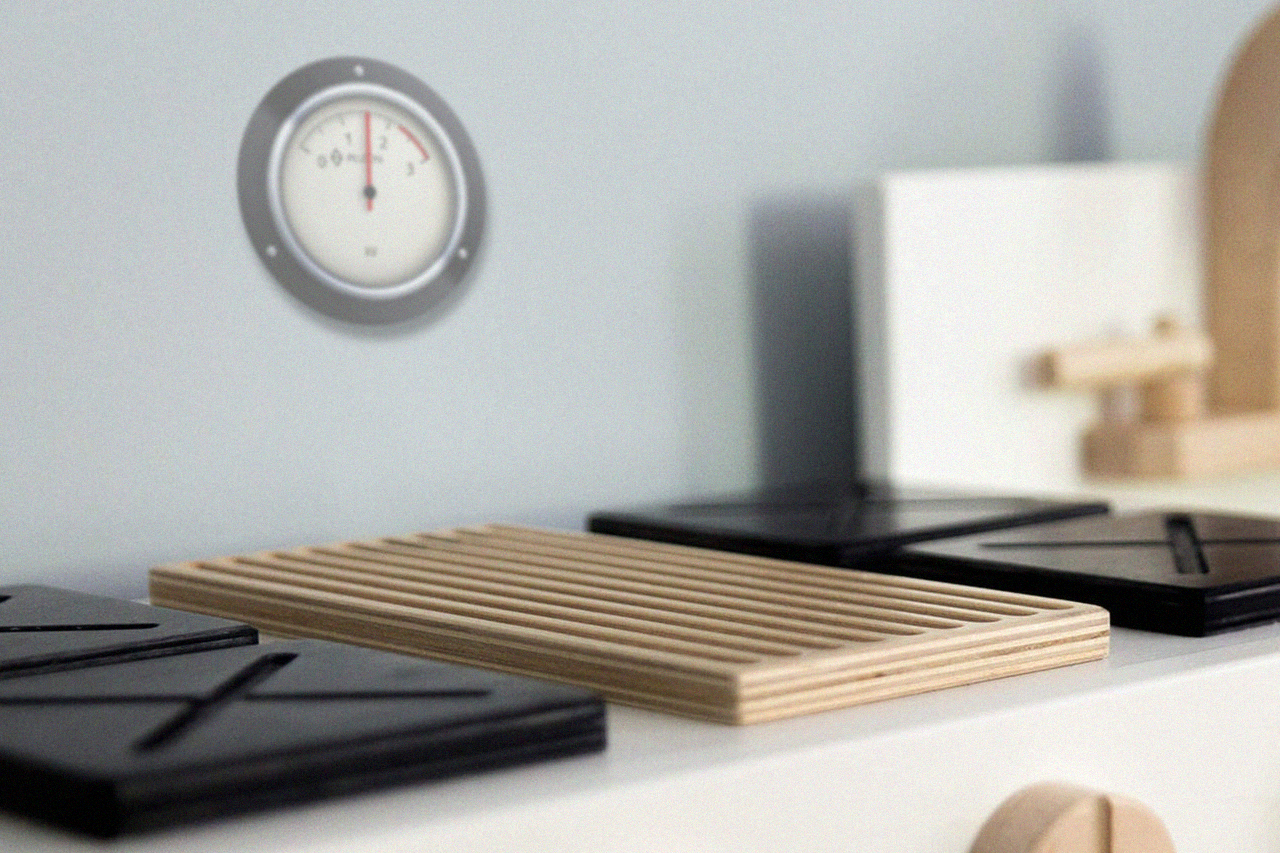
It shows value=1.5 unit=kV
